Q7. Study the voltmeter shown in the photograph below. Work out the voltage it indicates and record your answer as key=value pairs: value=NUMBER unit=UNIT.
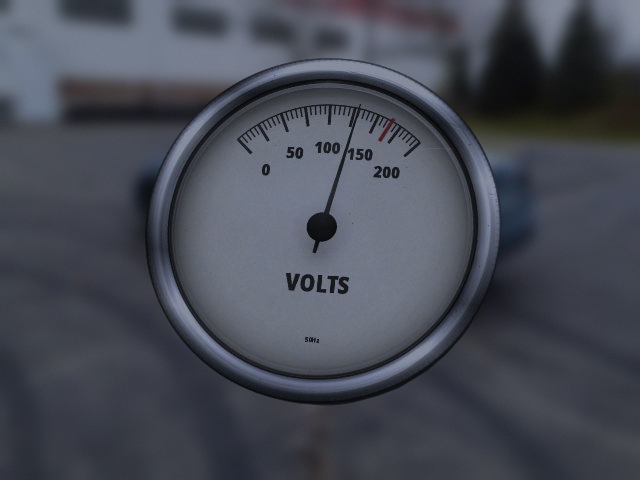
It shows value=130 unit=V
